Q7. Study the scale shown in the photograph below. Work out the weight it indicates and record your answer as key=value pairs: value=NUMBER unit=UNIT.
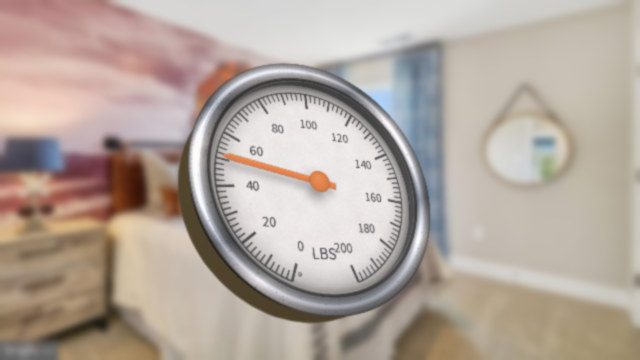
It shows value=50 unit=lb
